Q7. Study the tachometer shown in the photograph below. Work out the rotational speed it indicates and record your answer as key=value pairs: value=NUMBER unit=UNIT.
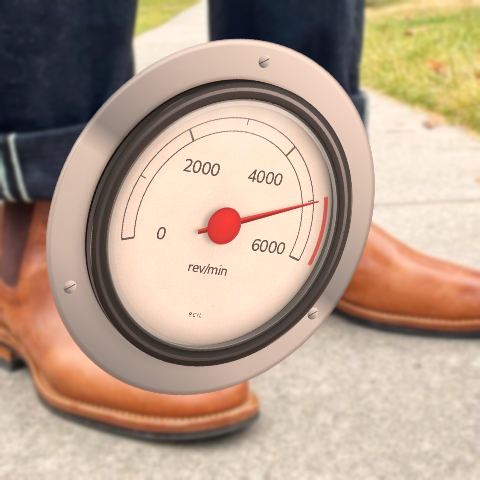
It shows value=5000 unit=rpm
